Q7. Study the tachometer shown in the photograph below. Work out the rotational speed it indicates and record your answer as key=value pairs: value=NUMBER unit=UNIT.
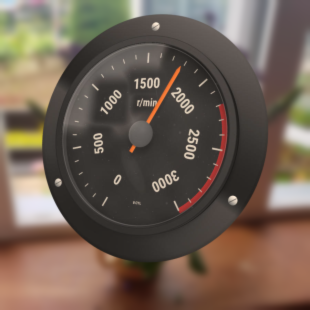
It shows value=1800 unit=rpm
